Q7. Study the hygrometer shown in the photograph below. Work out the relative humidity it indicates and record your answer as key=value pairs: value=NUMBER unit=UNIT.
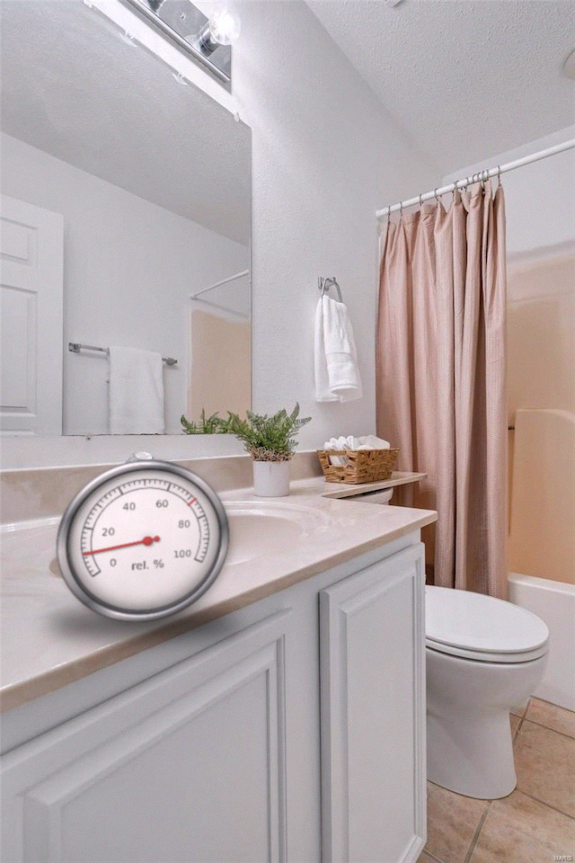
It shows value=10 unit=%
